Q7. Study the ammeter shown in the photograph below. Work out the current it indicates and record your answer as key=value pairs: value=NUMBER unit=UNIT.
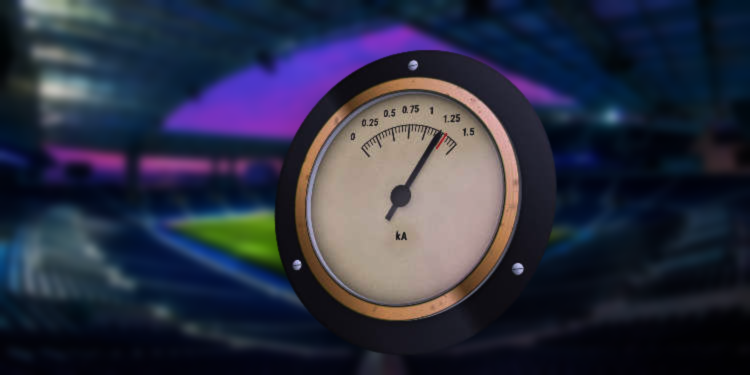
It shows value=1.25 unit=kA
